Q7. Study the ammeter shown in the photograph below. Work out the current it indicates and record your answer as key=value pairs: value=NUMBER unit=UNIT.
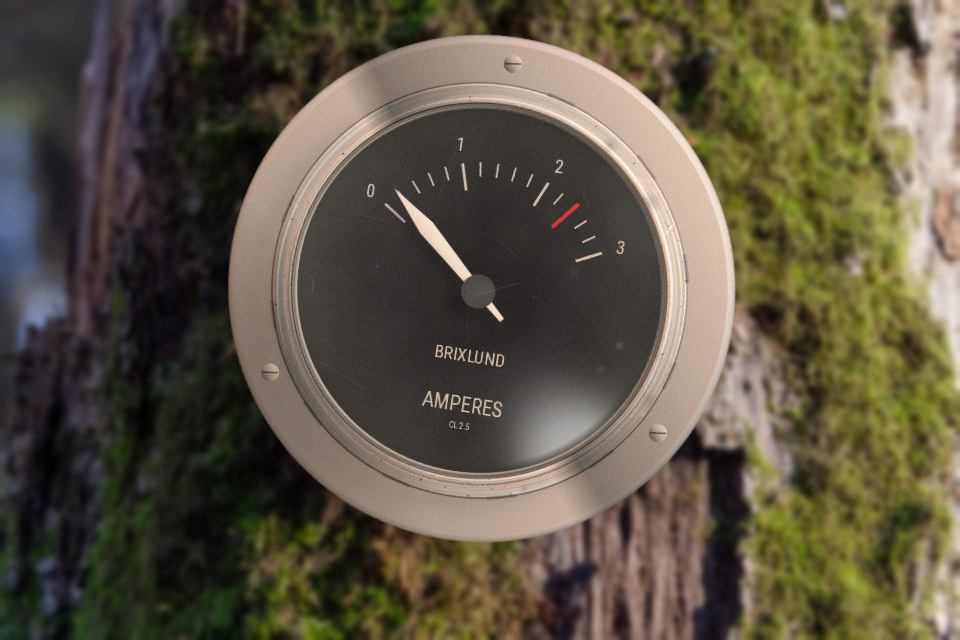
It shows value=0.2 unit=A
